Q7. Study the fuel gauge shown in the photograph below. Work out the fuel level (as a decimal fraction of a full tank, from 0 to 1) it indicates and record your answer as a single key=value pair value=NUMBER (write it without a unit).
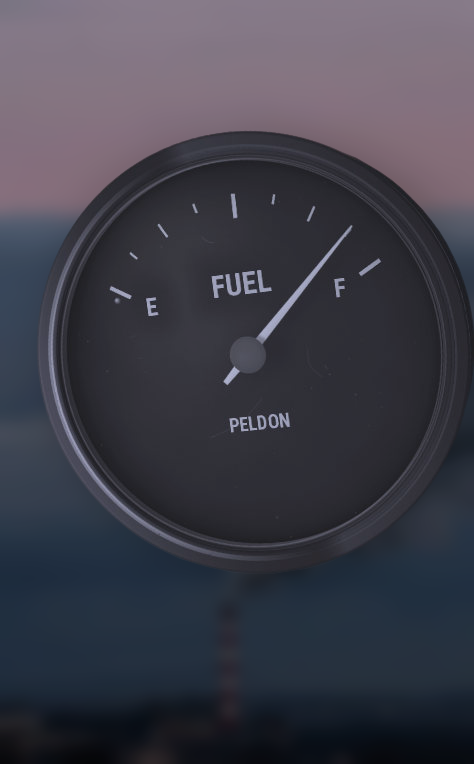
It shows value=0.875
